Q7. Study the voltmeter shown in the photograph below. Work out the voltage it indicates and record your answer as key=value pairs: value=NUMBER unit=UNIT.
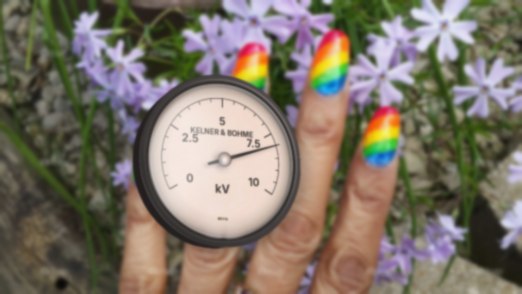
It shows value=8 unit=kV
